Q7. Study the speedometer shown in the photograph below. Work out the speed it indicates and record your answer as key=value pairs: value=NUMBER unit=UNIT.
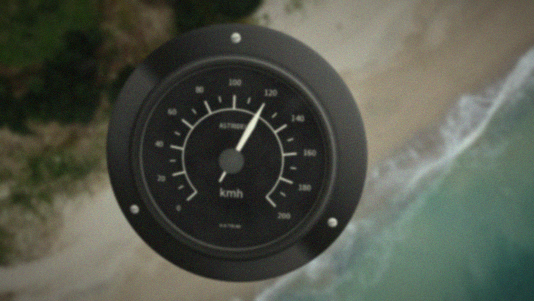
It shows value=120 unit=km/h
